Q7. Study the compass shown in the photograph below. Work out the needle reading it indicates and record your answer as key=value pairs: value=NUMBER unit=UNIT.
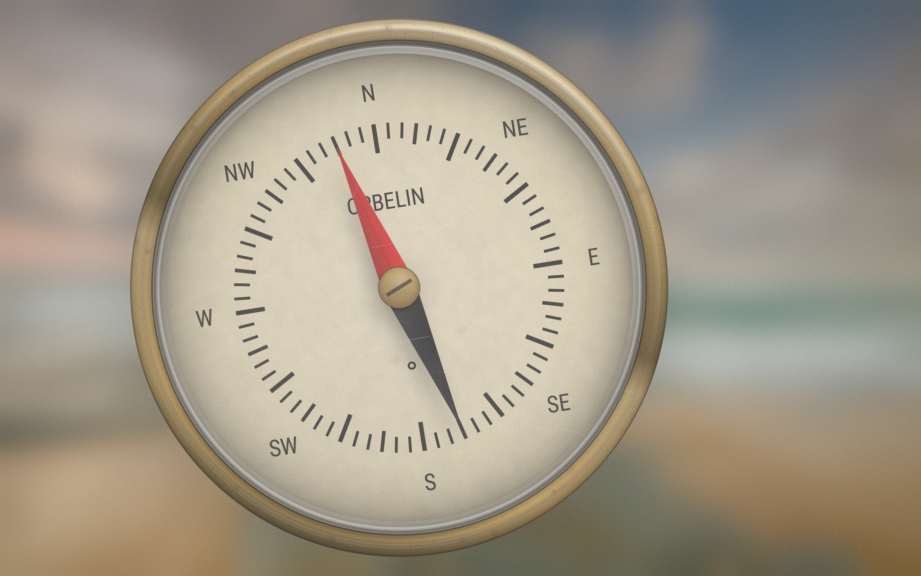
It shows value=345 unit=°
